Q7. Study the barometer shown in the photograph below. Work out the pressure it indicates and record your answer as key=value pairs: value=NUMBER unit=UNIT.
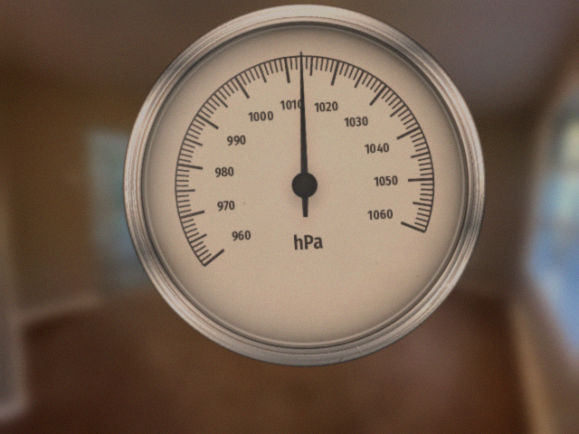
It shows value=1013 unit=hPa
